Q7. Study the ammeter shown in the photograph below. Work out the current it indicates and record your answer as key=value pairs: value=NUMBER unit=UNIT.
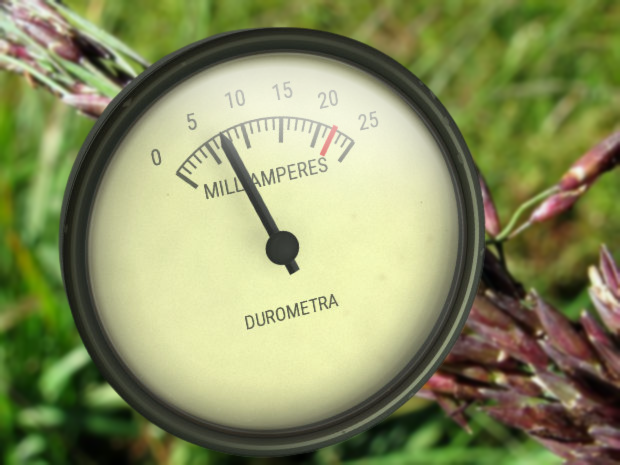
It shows value=7 unit=mA
